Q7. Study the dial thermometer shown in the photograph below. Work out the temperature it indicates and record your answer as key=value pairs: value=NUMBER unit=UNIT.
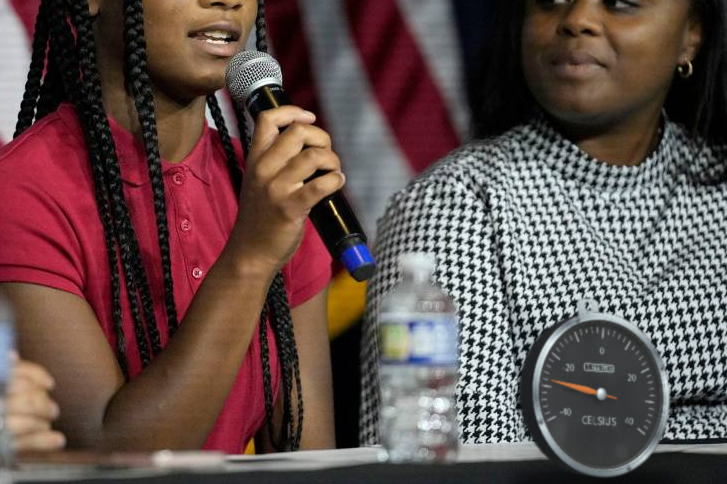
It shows value=-28 unit=°C
